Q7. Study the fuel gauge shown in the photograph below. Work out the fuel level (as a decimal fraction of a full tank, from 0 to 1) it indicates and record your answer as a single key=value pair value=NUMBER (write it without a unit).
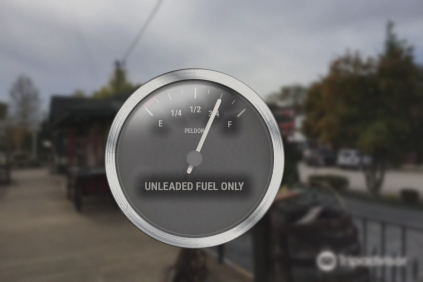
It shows value=0.75
